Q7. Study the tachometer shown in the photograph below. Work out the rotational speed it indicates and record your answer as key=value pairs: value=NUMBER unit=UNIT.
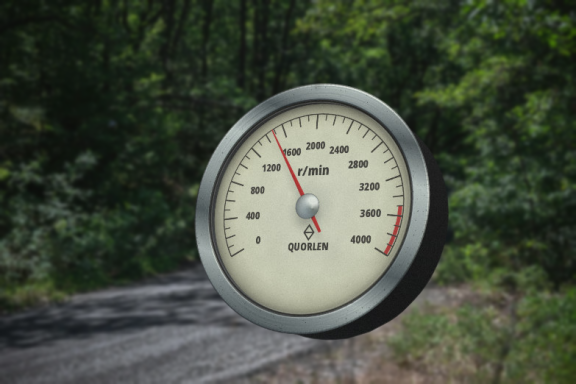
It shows value=1500 unit=rpm
